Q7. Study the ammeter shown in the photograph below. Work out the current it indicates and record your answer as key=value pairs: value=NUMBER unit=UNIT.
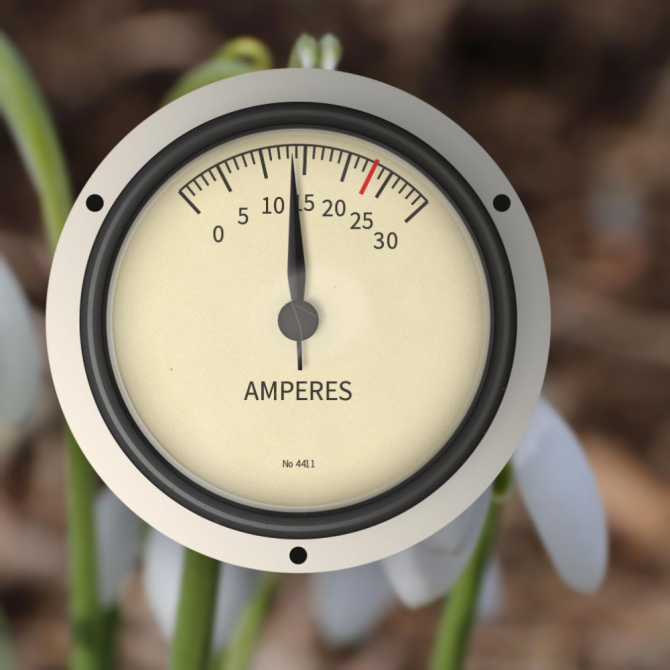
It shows value=13.5 unit=A
